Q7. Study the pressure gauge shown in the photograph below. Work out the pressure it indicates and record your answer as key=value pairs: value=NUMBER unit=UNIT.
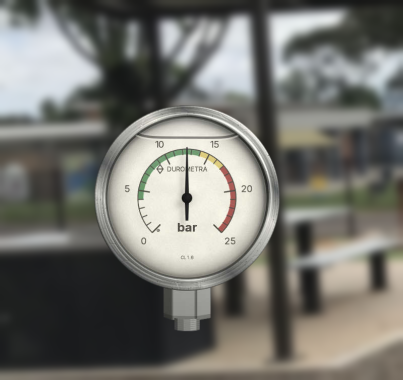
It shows value=12.5 unit=bar
